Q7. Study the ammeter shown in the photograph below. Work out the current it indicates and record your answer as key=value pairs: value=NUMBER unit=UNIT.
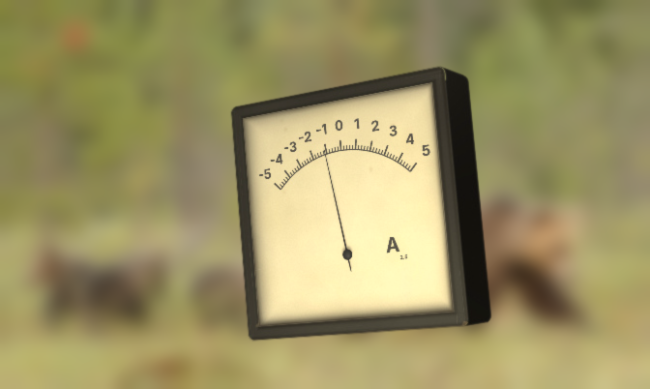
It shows value=-1 unit=A
